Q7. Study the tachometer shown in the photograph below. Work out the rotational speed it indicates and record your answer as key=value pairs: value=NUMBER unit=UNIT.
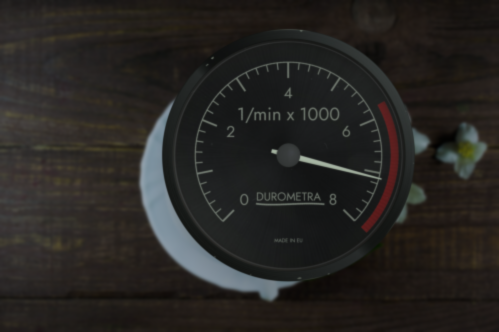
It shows value=7100 unit=rpm
